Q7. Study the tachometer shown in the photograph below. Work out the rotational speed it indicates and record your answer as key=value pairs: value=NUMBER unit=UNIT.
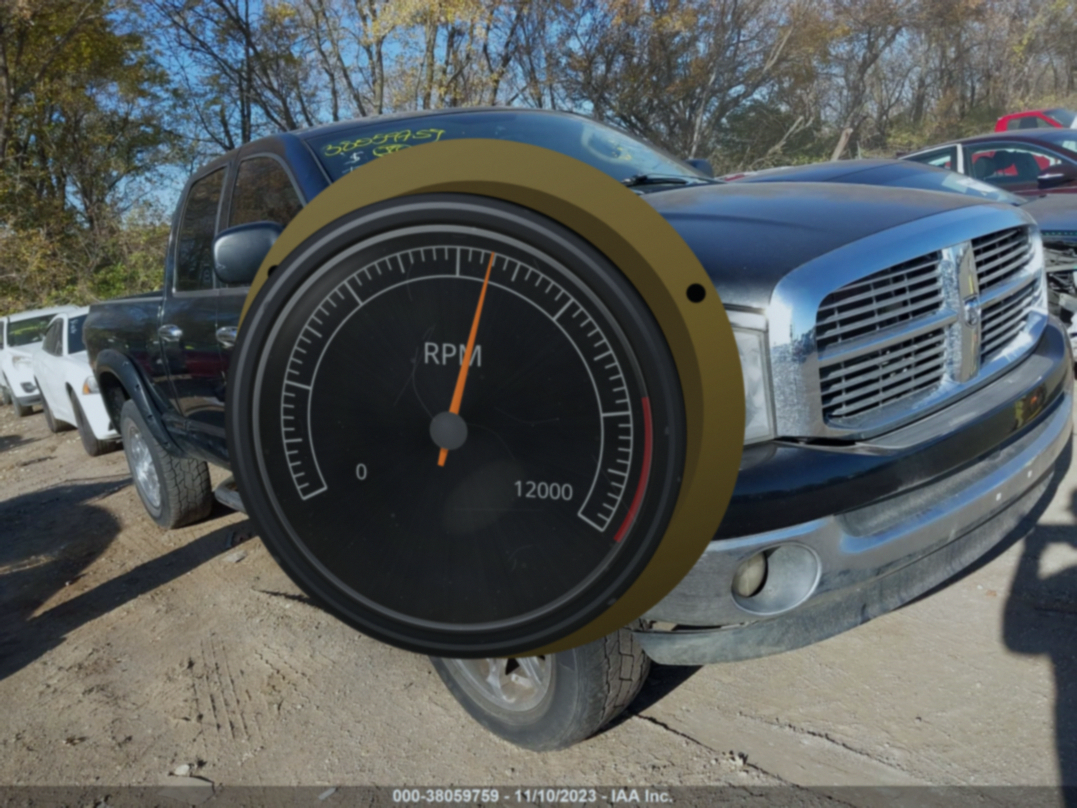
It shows value=6600 unit=rpm
